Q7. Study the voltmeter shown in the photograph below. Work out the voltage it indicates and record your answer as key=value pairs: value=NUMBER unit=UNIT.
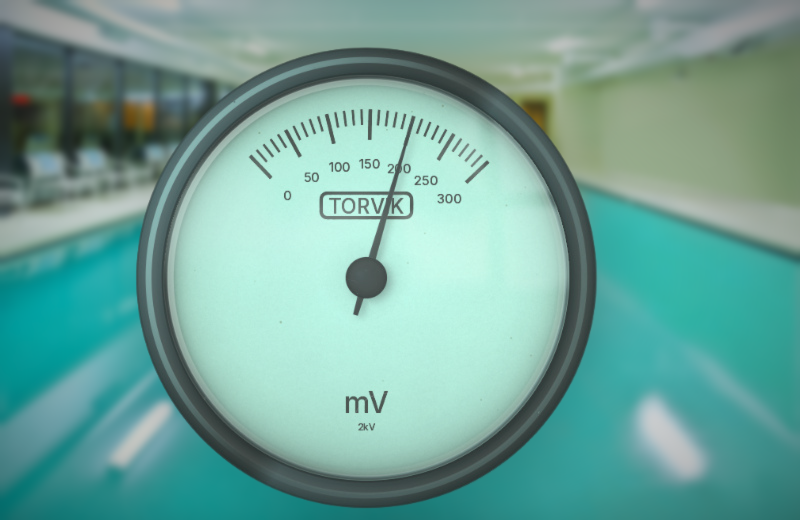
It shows value=200 unit=mV
